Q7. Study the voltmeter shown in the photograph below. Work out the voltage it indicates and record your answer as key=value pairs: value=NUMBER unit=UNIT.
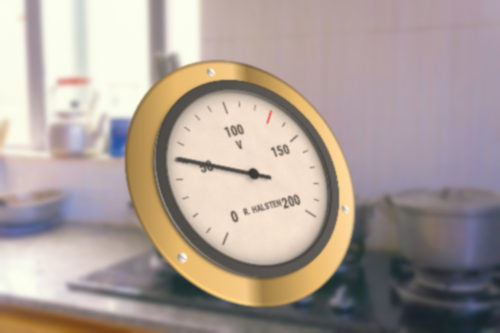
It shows value=50 unit=V
